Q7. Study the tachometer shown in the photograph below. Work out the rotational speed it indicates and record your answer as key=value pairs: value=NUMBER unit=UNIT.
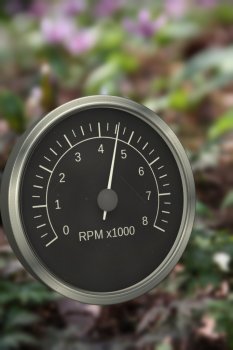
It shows value=4500 unit=rpm
